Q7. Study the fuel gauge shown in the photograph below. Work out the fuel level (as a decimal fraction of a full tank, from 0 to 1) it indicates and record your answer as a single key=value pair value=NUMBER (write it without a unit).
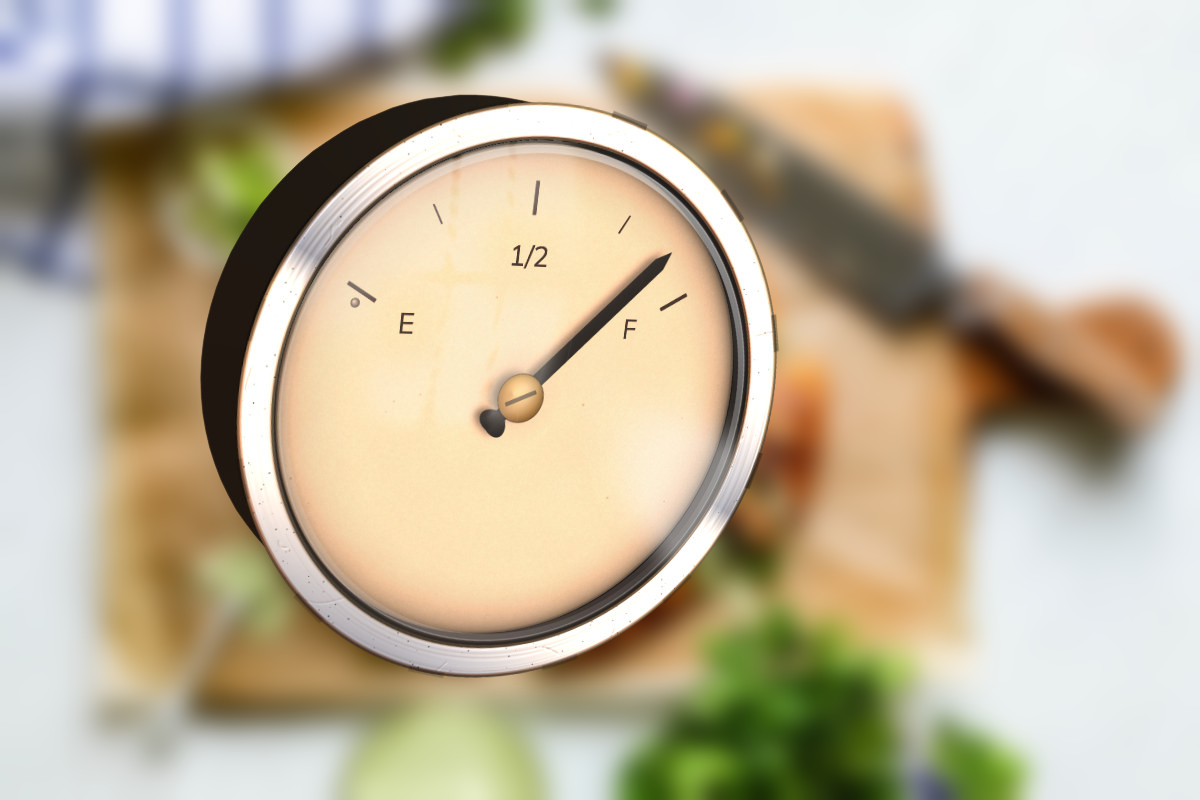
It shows value=0.875
